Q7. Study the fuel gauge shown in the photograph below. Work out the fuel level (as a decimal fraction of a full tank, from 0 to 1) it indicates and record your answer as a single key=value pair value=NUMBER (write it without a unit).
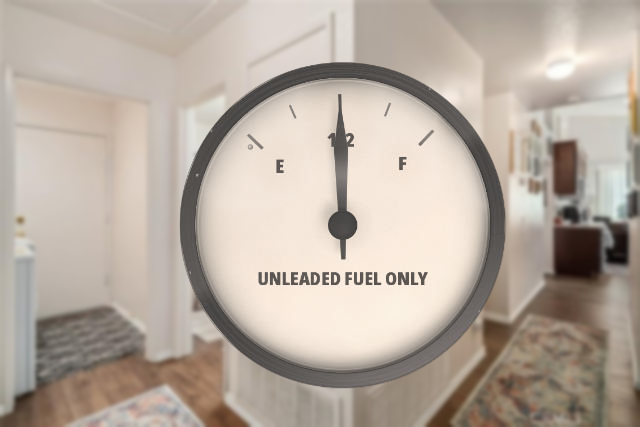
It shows value=0.5
